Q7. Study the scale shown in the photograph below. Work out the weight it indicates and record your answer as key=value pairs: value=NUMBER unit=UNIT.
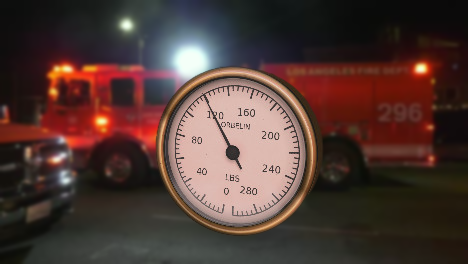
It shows value=120 unit=lb
